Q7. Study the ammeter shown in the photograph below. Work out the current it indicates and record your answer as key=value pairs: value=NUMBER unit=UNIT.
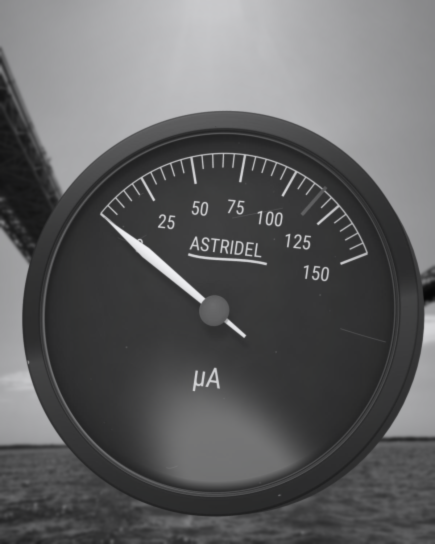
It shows value=0 unit=µA
